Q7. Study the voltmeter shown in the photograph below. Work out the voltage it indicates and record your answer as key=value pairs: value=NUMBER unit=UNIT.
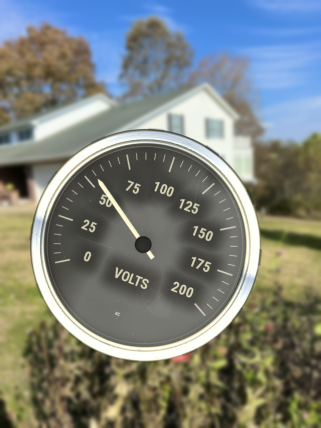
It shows value=55 unit=V
